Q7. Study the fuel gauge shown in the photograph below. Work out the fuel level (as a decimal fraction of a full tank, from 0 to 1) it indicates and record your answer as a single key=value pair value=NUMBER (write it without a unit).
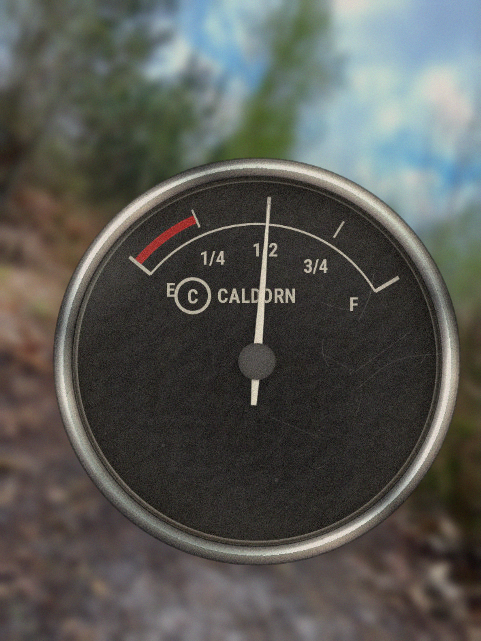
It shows value=0.5
